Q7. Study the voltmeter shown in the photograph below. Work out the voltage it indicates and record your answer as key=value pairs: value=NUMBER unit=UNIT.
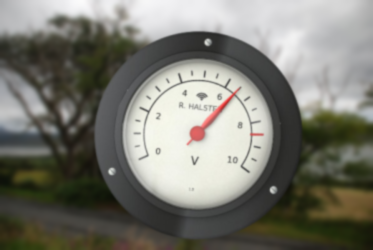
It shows value=6.5 unit=V
